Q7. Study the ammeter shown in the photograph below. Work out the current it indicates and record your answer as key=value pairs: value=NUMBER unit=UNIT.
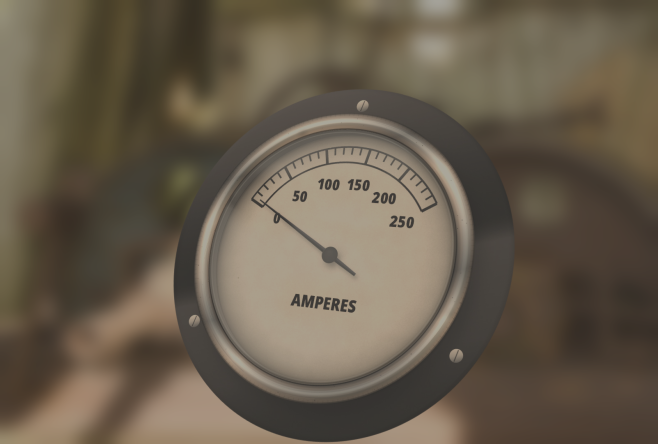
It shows value=5 unit=A
